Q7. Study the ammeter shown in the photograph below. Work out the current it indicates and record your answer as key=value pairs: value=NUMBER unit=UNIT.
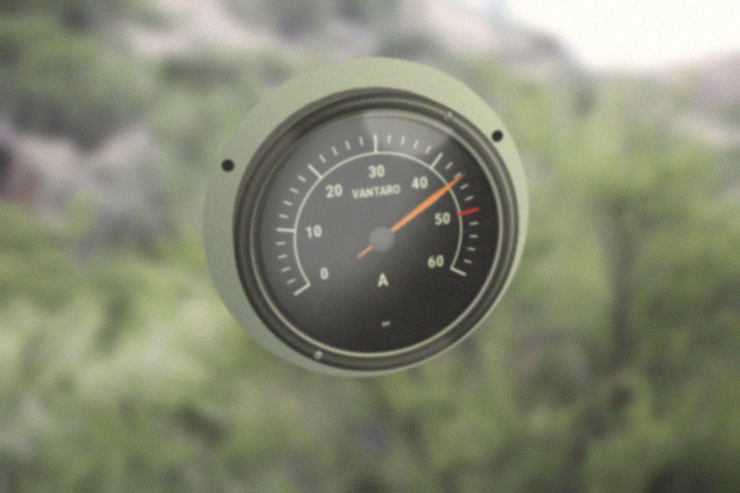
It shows value=44 unit=A
